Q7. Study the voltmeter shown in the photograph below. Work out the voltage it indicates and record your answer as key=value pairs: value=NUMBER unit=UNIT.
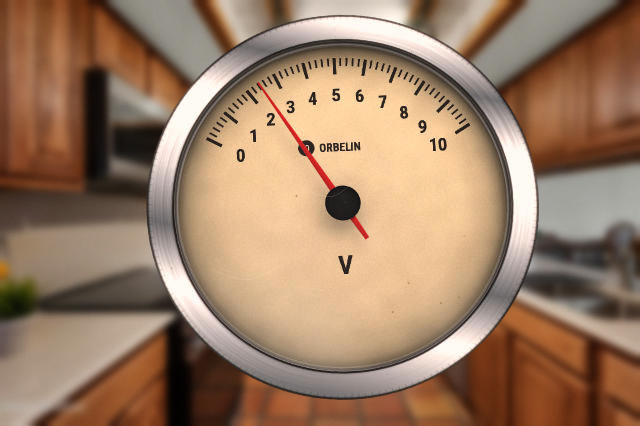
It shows value=2.4 unit=V
